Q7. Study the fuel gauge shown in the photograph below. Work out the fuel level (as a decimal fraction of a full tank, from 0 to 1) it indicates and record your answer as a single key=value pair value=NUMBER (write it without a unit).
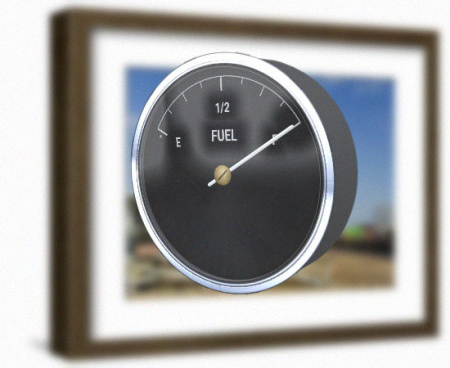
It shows value=1
